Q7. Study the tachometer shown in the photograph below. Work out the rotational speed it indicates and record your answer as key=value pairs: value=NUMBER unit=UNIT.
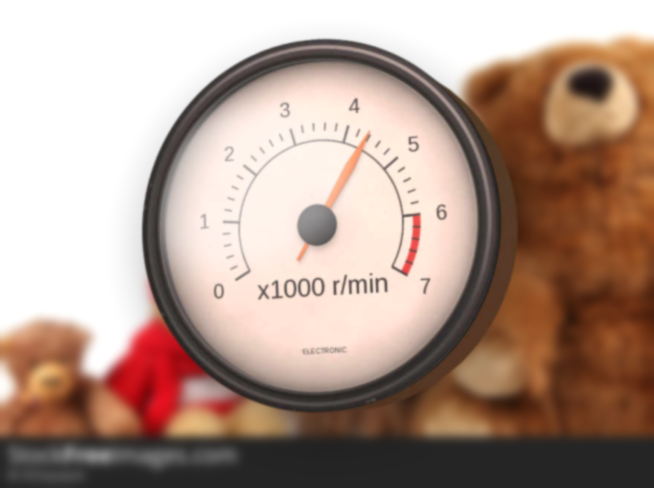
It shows value=4400 unit=rpm
